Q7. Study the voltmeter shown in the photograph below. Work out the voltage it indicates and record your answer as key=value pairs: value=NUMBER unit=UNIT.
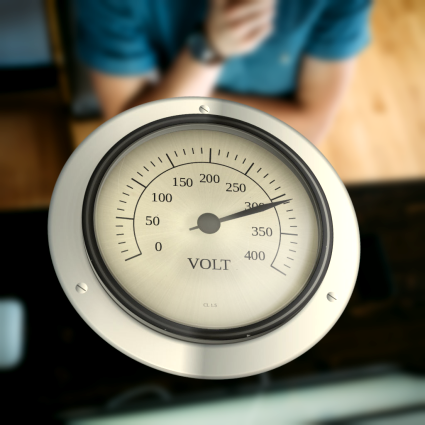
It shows value=310 unit=V
